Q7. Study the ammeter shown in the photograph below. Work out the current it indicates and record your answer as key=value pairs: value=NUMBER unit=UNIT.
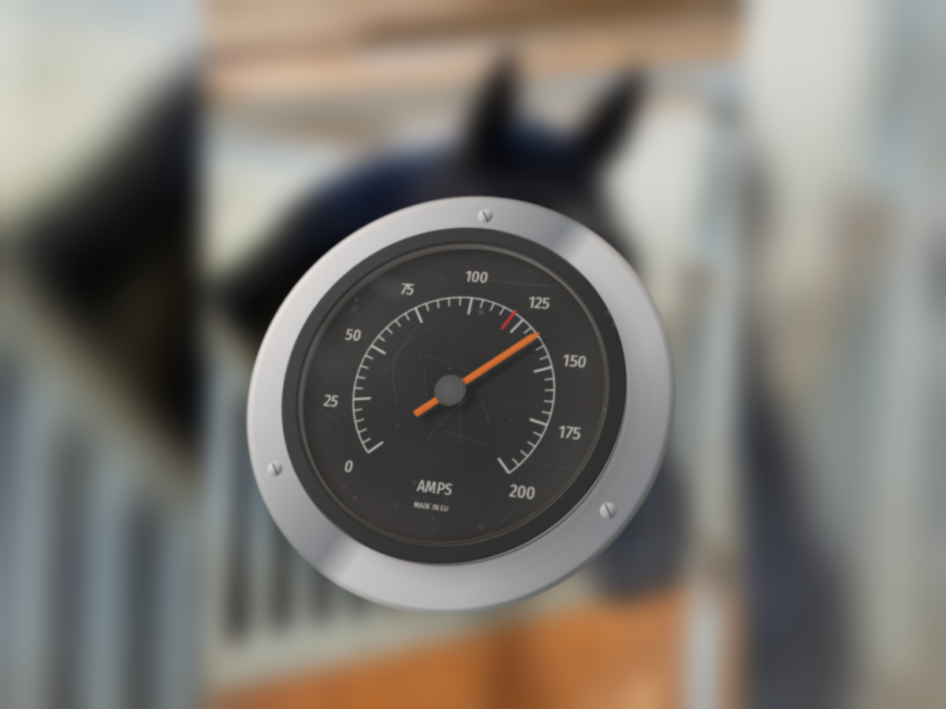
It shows value=135 unit=A
